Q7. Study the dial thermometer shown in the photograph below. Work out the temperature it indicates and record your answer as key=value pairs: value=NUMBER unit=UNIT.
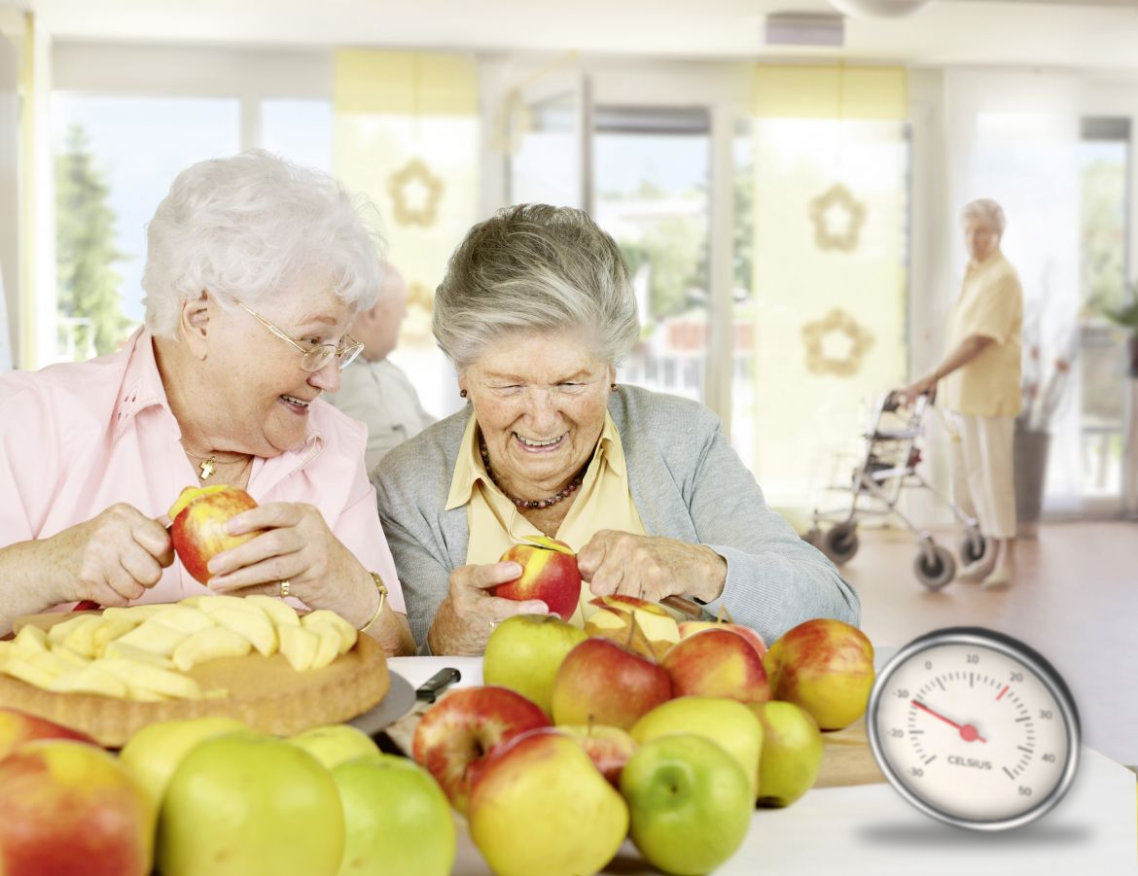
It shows value=-10 unit=°C
